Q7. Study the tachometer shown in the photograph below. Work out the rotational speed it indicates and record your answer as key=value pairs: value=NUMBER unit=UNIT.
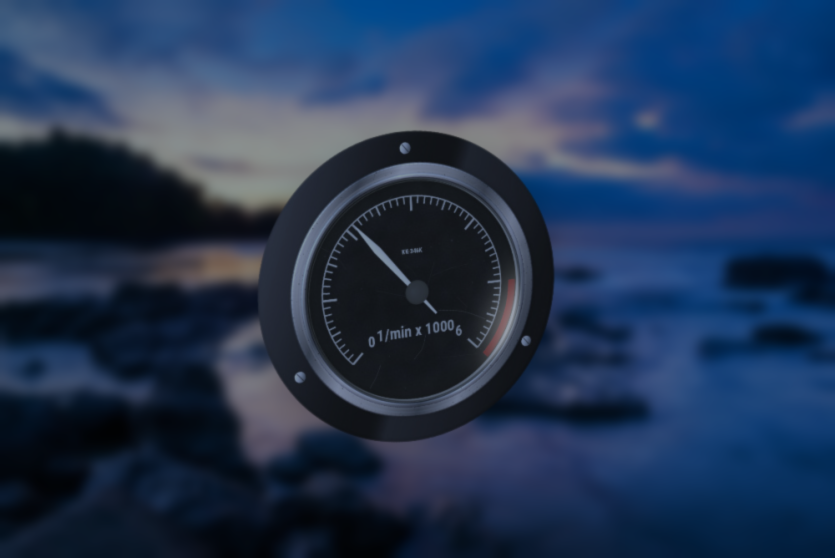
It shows value=2100 unit=rpm
